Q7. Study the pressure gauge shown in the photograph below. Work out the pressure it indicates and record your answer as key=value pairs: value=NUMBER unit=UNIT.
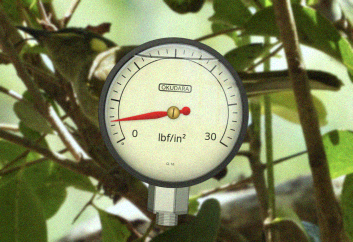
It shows value=2.5 unit=psi
